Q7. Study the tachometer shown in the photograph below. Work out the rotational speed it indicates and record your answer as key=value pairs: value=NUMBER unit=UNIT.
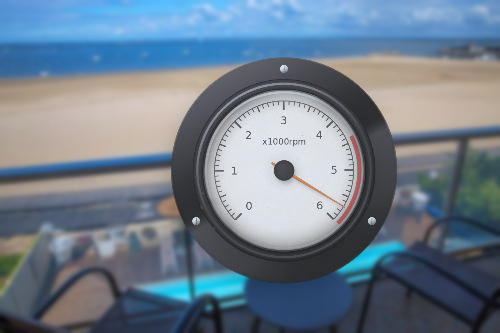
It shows value=5700 unit=rpm
